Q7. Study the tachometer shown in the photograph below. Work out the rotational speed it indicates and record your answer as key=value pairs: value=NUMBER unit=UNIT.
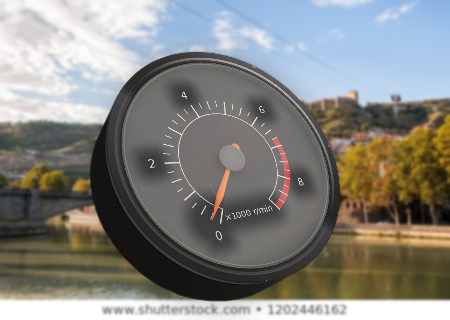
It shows value=250 unit=rpm
